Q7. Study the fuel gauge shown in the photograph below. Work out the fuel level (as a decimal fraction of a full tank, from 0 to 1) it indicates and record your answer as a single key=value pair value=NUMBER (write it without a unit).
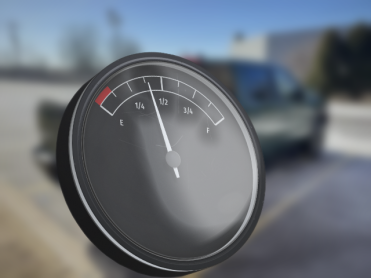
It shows value=0.375
